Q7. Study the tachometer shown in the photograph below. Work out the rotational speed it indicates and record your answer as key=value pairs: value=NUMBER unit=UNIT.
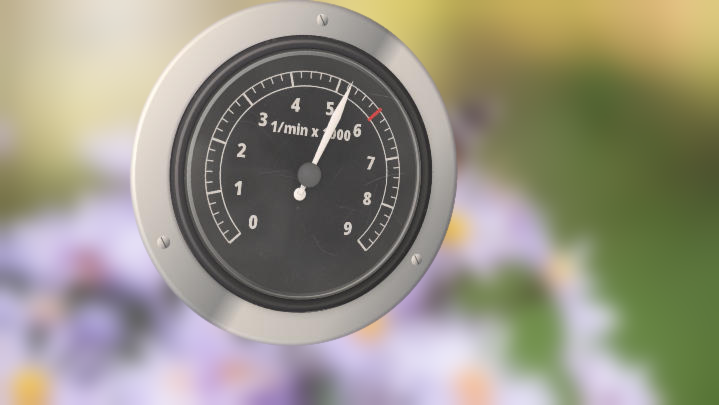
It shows value=5200 unit=rpm
